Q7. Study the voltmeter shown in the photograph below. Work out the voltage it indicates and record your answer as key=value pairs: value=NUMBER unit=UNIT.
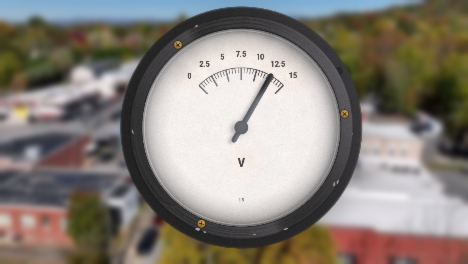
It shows value=12.5 unit=V
